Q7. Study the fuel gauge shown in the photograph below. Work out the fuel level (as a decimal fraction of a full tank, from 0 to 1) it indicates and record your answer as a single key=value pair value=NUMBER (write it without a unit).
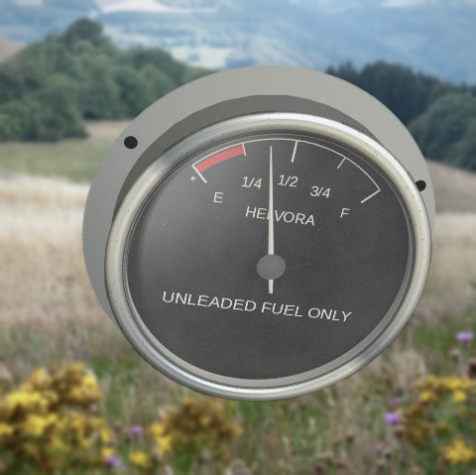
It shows value=0.375
